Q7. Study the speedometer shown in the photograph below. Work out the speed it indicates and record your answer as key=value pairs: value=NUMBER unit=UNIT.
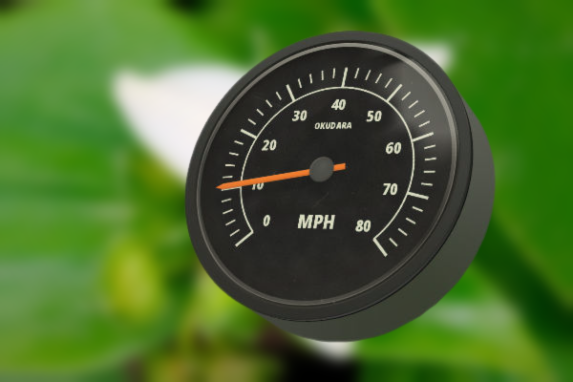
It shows value=10 unit=mph
